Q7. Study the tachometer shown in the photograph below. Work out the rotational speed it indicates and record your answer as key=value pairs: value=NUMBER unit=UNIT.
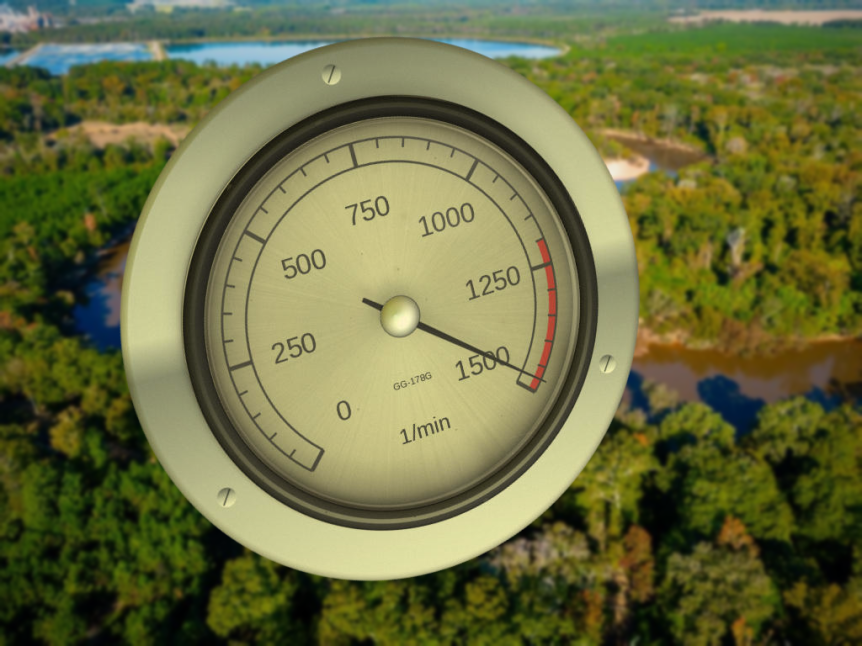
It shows value=1475 unit=rpm
